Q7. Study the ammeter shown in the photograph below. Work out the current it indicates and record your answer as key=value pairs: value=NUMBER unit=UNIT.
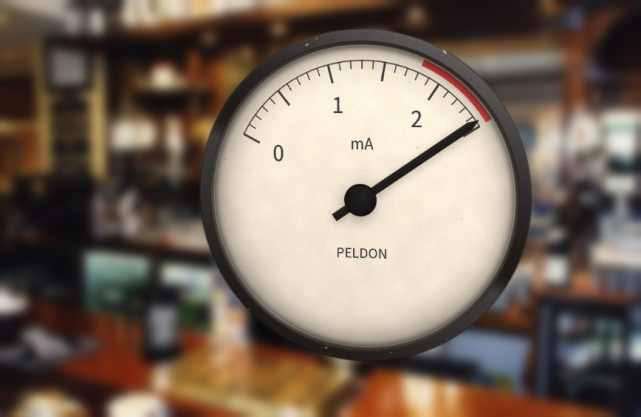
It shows value=2.45 unit=mA
